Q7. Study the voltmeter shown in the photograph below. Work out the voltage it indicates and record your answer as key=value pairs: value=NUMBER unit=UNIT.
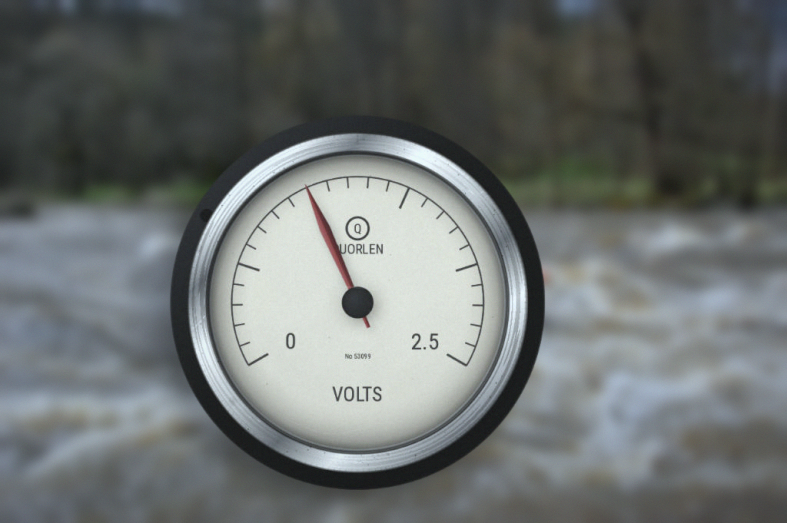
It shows value=1 unit=V
